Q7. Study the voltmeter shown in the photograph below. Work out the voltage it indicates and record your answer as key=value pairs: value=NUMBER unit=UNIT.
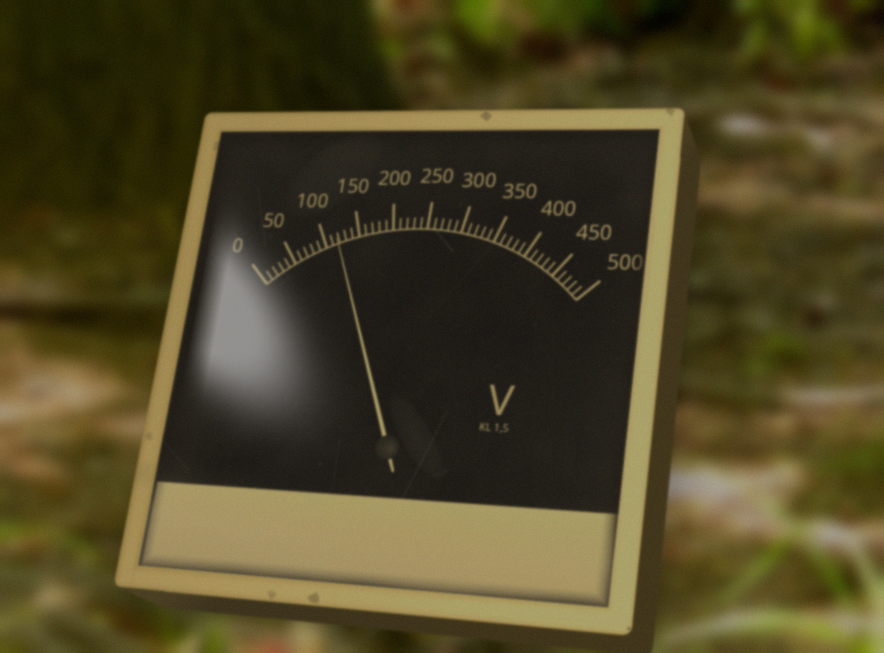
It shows value=120 unit=V
